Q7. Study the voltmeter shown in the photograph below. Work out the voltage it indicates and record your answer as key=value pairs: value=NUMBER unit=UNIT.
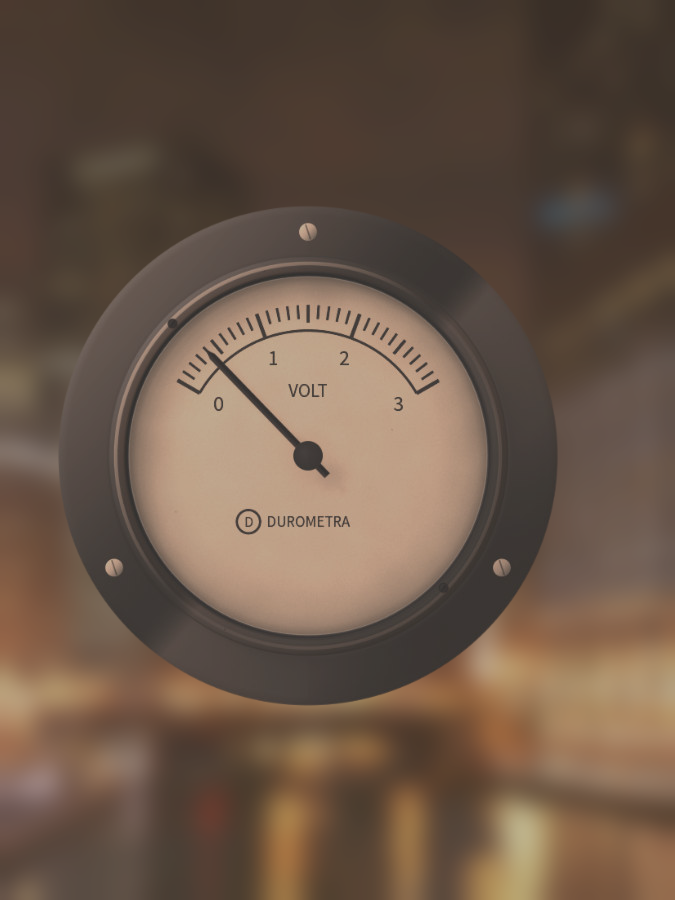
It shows value=0.4 unit=V
